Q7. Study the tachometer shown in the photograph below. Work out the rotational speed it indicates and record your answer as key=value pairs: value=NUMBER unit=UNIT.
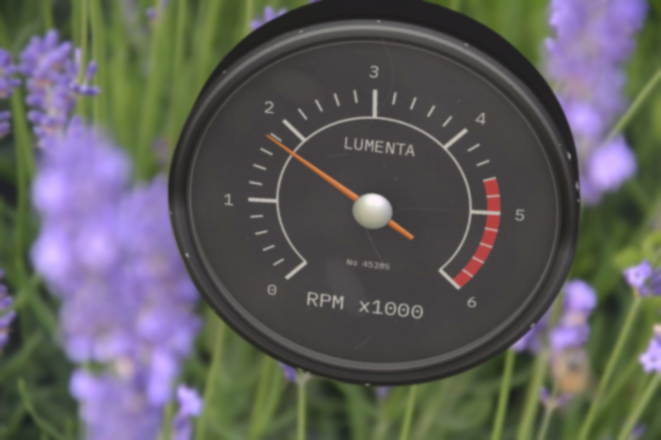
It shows value=1800 unit=rpm
